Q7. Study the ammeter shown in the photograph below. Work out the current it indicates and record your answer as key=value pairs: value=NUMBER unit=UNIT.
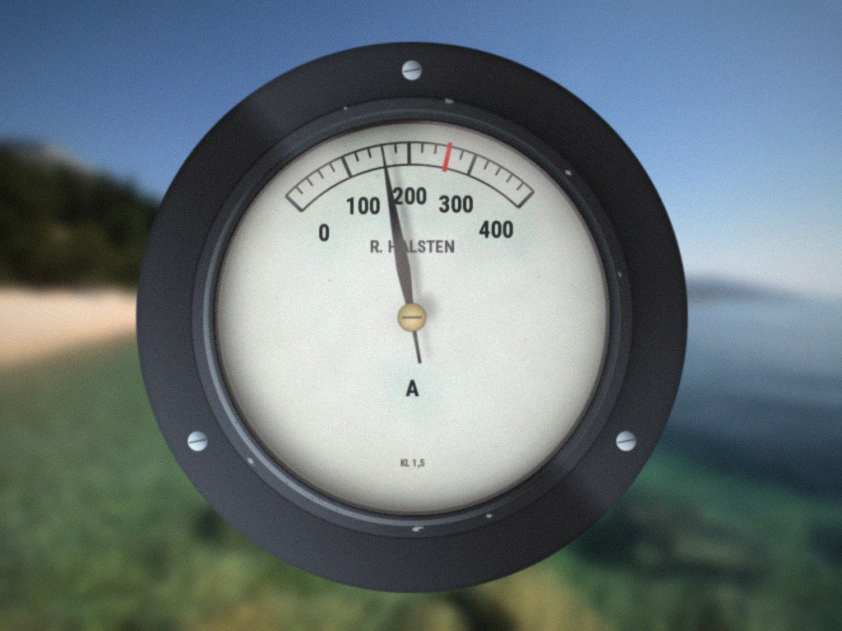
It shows value=160 unit=A
